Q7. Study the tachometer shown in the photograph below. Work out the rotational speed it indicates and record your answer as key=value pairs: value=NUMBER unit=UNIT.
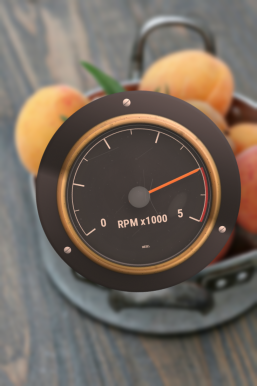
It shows value=4000 unit=rpm
